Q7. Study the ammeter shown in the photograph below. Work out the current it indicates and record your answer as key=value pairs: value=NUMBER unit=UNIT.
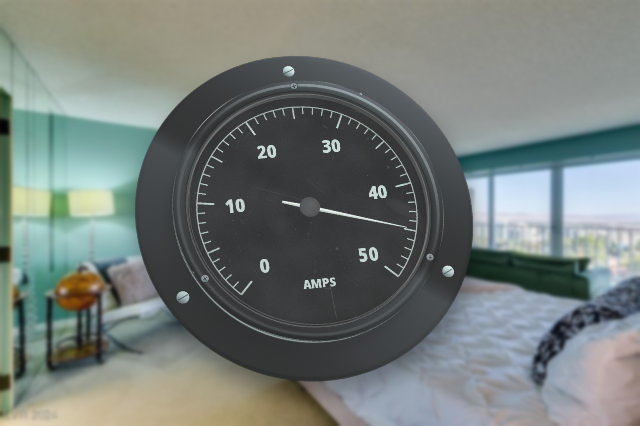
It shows value=45 unit=A
